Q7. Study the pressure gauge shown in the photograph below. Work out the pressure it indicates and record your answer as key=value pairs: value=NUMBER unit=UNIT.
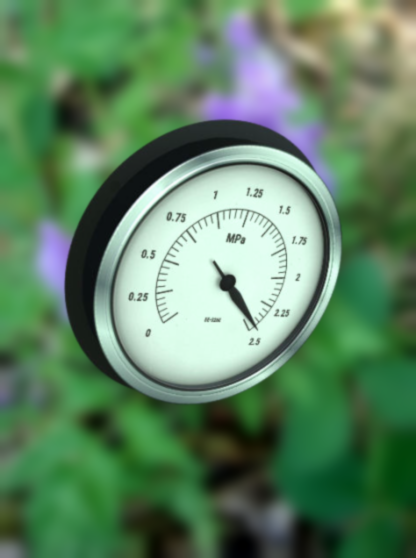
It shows value=2.45 unit=MPa
